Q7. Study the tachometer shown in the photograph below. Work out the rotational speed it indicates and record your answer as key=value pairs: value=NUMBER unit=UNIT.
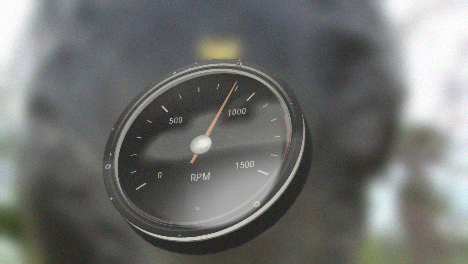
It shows value=900 unit=rpm
